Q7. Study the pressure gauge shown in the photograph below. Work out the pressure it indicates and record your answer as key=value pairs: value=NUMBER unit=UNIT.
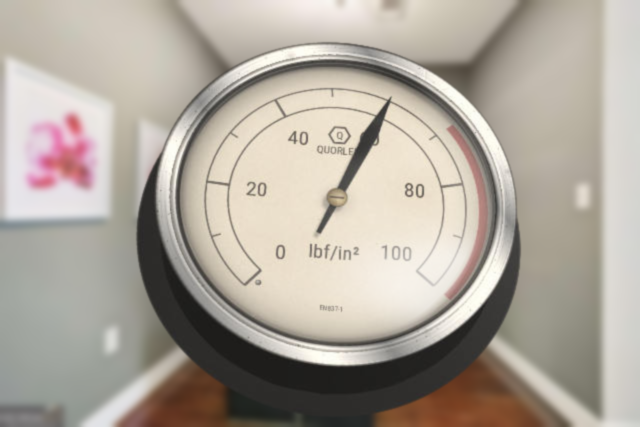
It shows value=60 unit=psi
